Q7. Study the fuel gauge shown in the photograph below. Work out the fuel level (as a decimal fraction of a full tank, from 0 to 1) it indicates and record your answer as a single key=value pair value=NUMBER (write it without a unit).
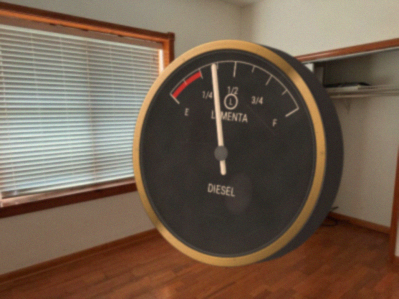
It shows value=0.375
